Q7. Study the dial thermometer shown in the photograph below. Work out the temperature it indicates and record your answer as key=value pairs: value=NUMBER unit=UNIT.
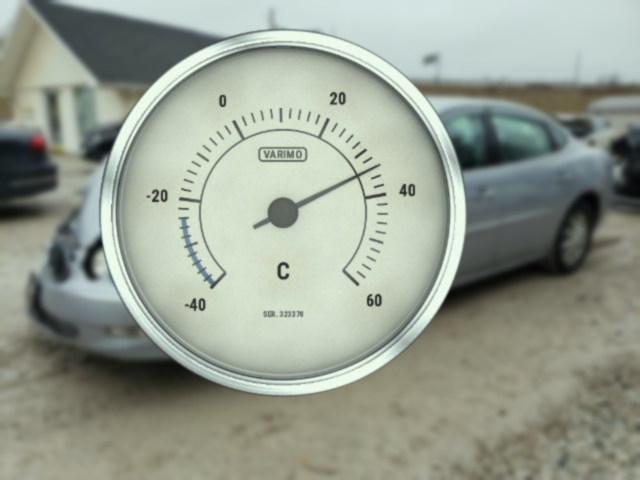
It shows value=34 unit=°C
